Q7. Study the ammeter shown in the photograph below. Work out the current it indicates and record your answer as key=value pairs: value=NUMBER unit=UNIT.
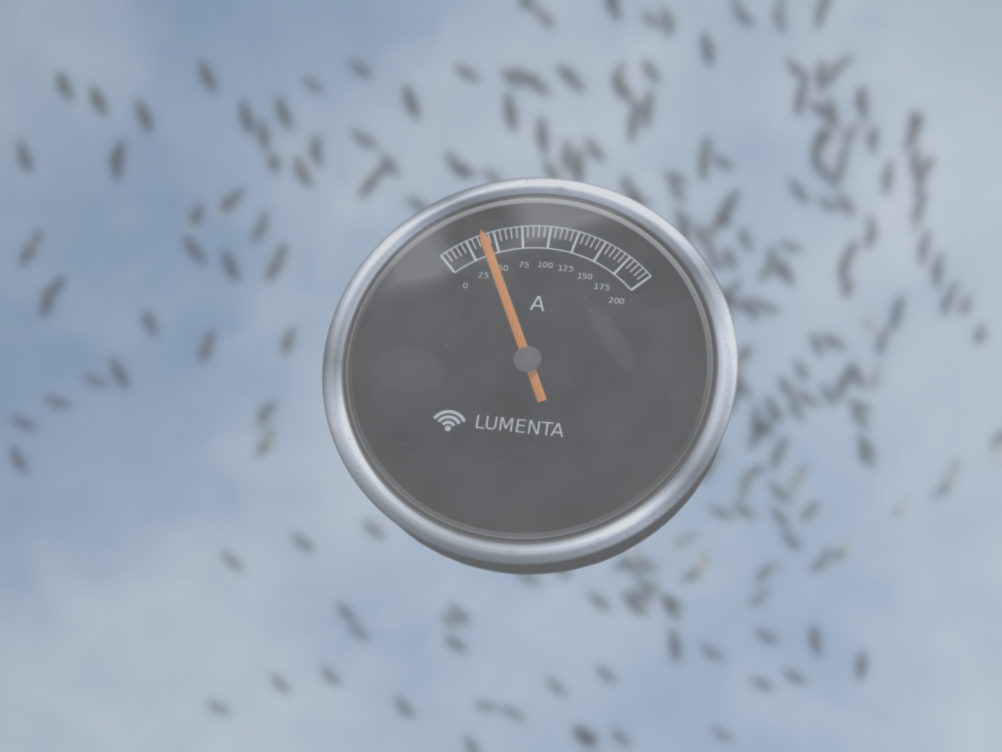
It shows value=40 unit=A
